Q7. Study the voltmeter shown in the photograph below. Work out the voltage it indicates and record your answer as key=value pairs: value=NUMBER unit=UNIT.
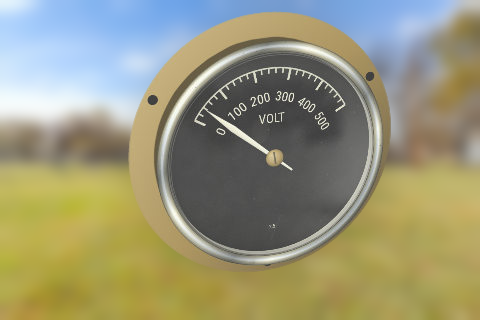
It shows value=40 unit=V
